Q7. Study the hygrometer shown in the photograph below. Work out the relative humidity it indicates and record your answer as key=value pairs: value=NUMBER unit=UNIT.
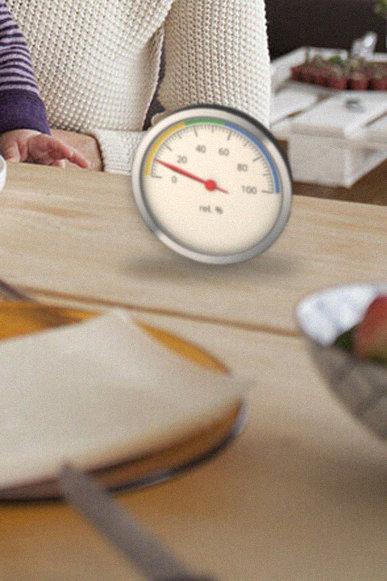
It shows value=10 unit=%
